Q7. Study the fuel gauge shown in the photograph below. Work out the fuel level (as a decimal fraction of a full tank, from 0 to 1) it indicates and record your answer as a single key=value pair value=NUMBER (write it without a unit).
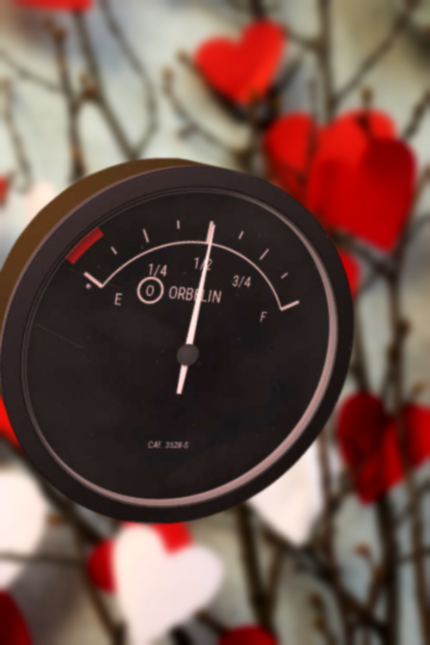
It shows value=0.5
